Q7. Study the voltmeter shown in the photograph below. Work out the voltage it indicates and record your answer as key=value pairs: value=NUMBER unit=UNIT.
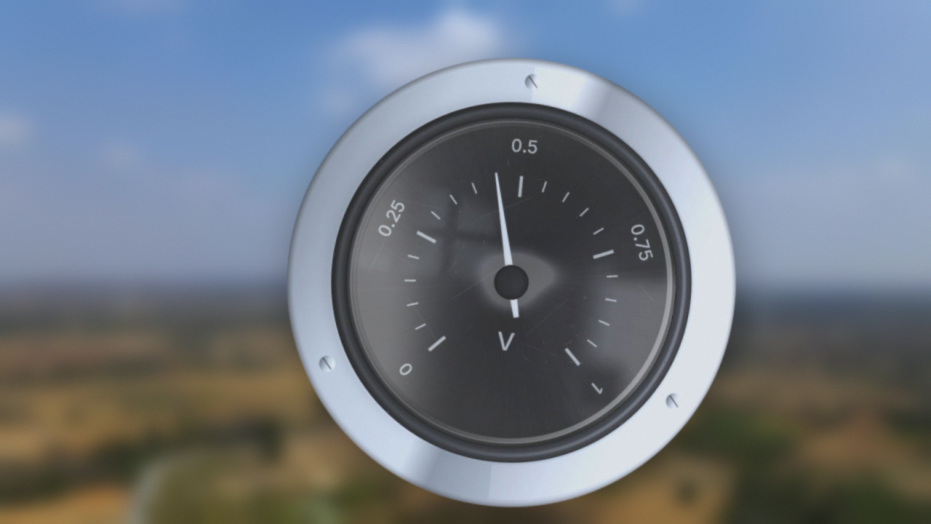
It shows value=0.45 unit=V
